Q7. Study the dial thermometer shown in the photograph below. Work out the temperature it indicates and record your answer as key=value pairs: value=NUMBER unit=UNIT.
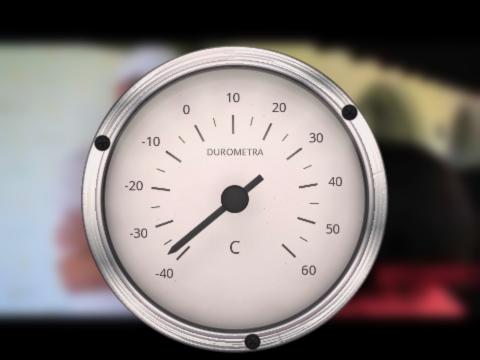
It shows value=-37.5 unit=°C
